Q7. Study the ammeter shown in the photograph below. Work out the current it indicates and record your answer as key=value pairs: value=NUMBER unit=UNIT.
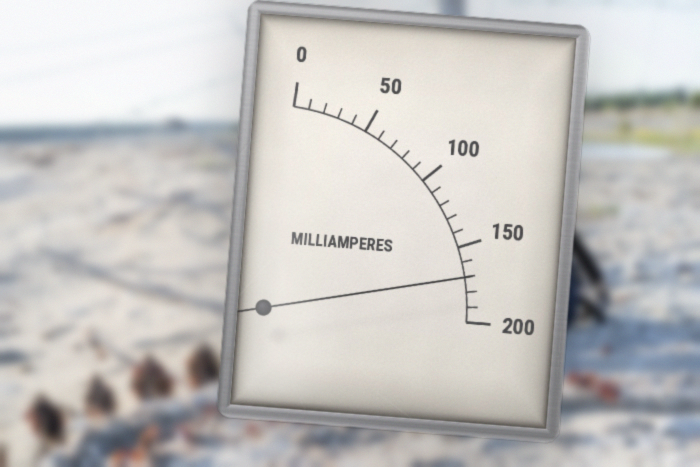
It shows value=170 unit=mA
